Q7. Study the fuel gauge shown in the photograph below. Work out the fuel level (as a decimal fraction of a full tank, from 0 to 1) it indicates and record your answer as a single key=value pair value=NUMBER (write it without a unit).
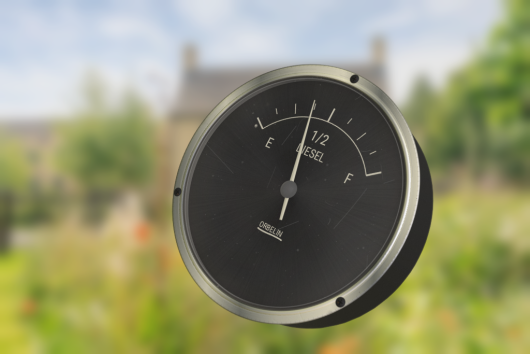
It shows value=0.375
